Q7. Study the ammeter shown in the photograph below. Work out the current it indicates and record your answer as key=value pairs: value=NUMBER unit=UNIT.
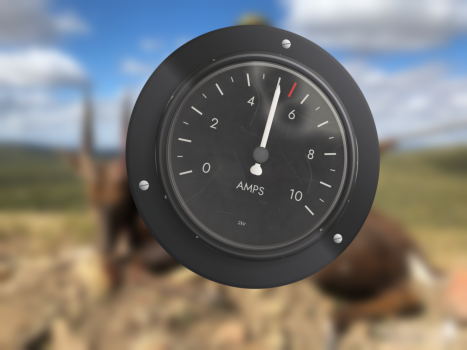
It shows value=5 unit=A
